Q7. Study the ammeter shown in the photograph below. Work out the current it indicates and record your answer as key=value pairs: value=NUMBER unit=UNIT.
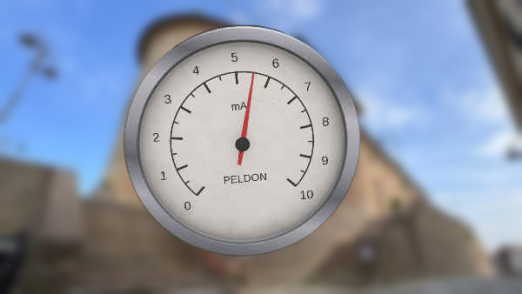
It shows value=5.5 unit=mA
